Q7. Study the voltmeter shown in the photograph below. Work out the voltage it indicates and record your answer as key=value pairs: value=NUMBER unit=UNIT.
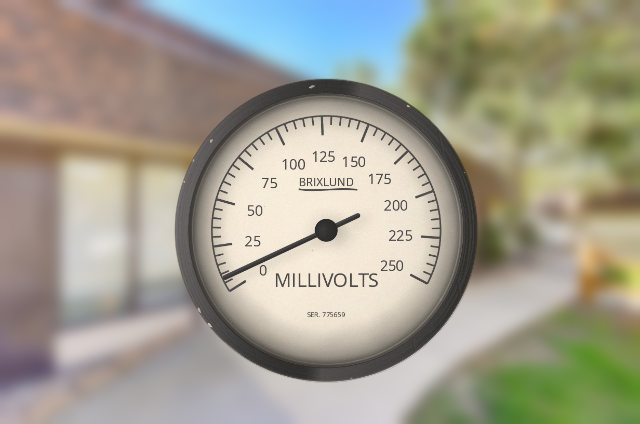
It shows value=7.5 unit=mV
